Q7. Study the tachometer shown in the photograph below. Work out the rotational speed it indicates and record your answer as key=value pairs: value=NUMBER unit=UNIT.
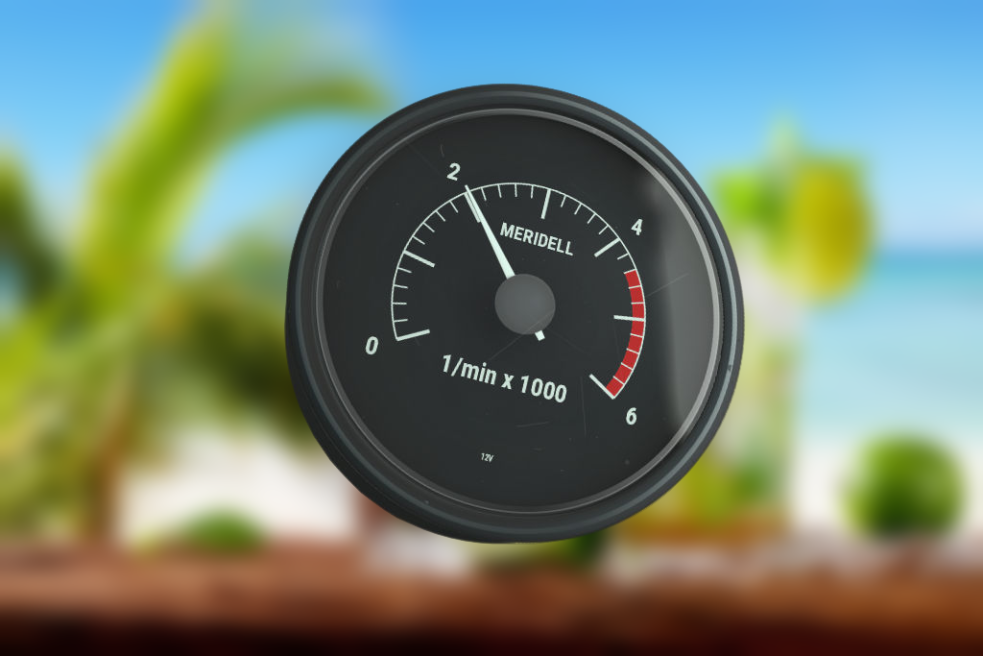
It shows value=2000 unit=rpm
